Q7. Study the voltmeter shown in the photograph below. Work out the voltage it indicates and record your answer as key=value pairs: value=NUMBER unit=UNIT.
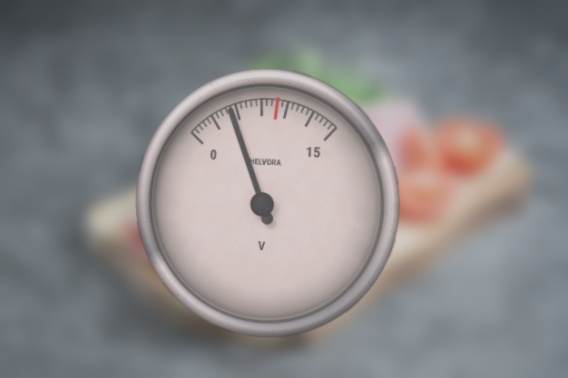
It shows value=4.5 unit=V
